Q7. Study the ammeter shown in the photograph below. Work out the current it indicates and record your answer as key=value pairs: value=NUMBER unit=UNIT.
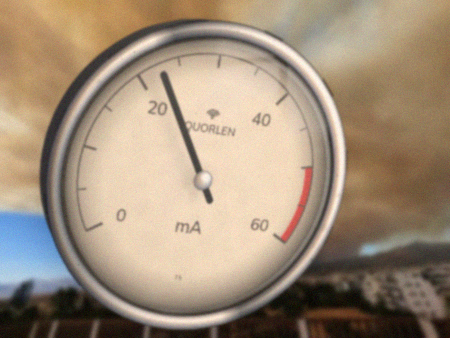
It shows value=22.5 unit=mA
